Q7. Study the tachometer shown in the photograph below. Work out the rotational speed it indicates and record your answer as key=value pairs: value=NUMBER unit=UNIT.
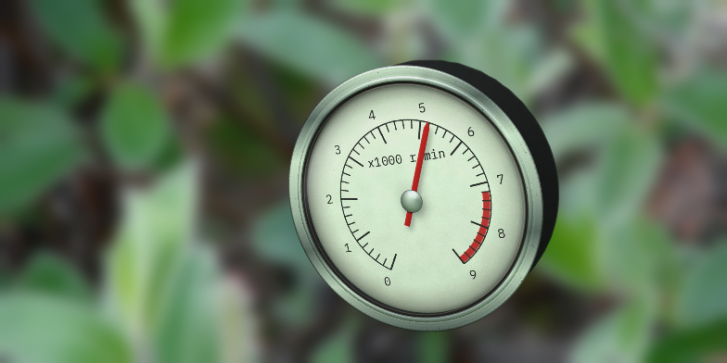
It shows value=5200 unit=rpm
